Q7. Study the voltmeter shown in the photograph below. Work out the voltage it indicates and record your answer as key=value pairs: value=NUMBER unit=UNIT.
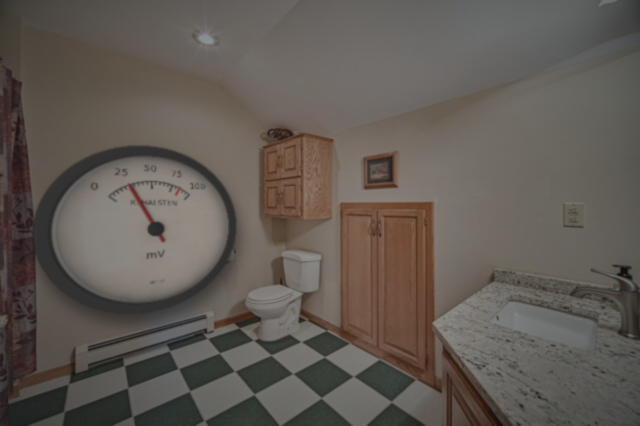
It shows value=25 unit=mV
